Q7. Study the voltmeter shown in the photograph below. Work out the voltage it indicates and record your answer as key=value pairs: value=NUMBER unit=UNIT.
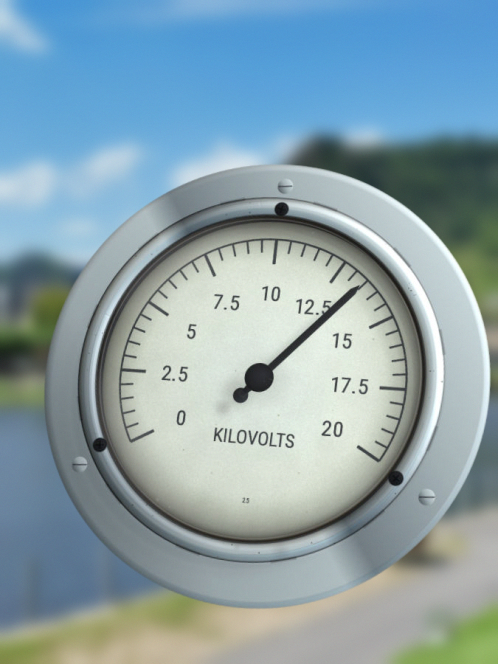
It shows value=13.5 unit=kV
